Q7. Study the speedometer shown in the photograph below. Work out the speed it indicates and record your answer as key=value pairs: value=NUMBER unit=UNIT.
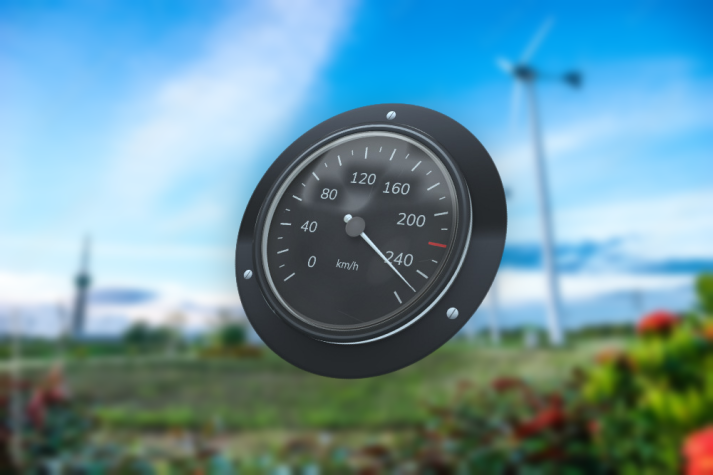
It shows value=250 unit=km/h
